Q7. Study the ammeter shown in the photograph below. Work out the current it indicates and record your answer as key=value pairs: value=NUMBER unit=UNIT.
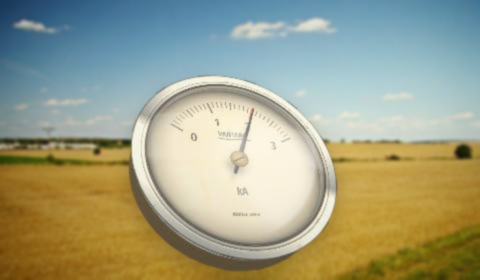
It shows value=2 unit=kA
